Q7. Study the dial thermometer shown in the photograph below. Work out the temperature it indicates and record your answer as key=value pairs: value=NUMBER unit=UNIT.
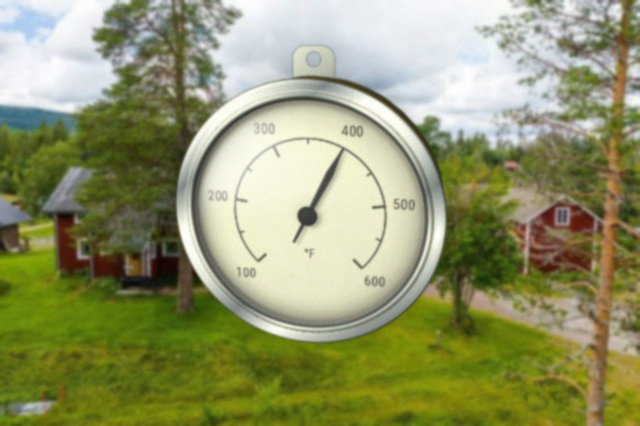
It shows value=400 unit=°F
